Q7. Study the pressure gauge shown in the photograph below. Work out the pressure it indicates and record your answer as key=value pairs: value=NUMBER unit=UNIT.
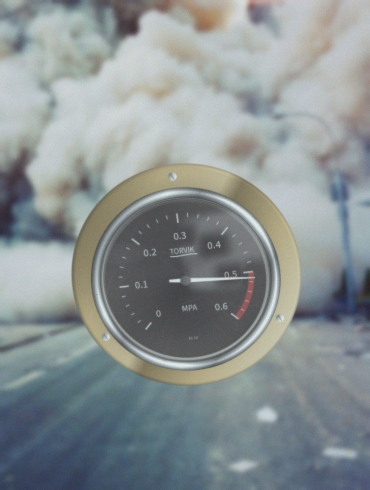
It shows value=0.51 unit=MPa
